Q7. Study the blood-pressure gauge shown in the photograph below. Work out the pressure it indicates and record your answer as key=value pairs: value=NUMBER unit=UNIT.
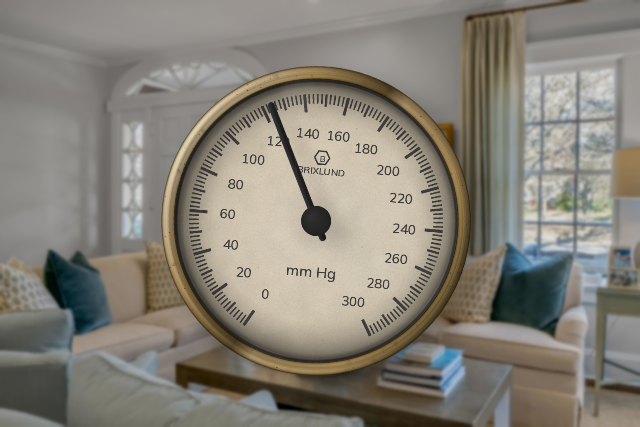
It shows value=124 unit=mmHg
